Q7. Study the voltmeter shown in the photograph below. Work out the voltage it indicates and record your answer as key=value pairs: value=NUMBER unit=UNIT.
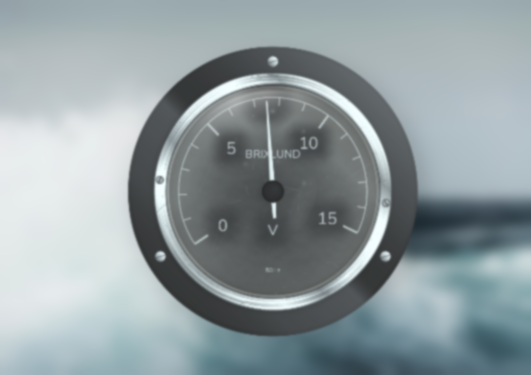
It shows value=7.5 unit=V
